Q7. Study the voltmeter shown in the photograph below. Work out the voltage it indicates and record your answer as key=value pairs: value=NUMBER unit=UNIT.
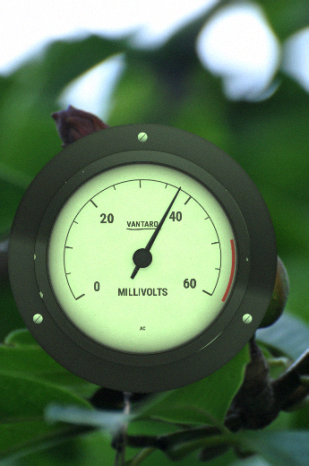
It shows value=37.5 unit=mV
